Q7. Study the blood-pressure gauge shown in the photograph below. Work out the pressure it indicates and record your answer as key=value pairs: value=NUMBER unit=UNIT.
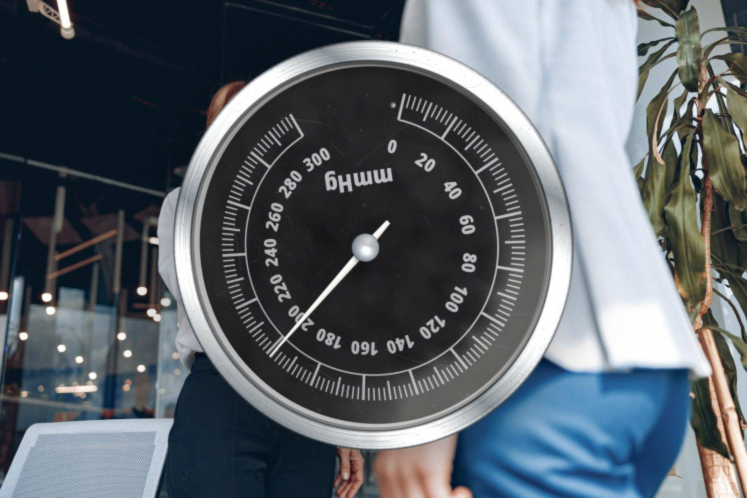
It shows value=198 unit=mmHg
